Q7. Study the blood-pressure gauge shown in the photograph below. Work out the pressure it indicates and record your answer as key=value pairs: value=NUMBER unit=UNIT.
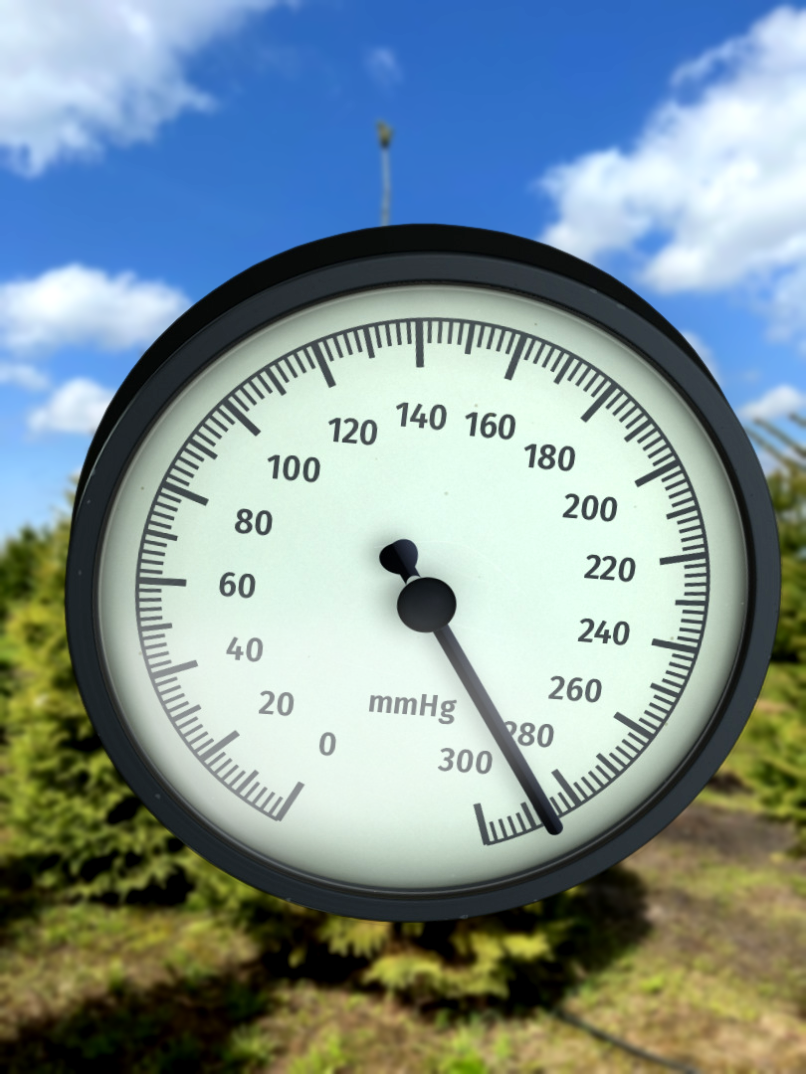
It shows value=286 unit=mmHg
